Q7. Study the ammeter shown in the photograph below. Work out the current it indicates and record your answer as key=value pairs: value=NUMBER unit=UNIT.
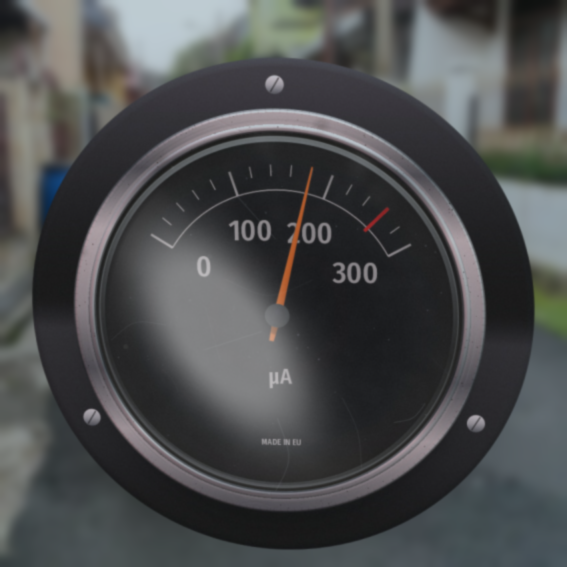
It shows value=180 unit=µA
